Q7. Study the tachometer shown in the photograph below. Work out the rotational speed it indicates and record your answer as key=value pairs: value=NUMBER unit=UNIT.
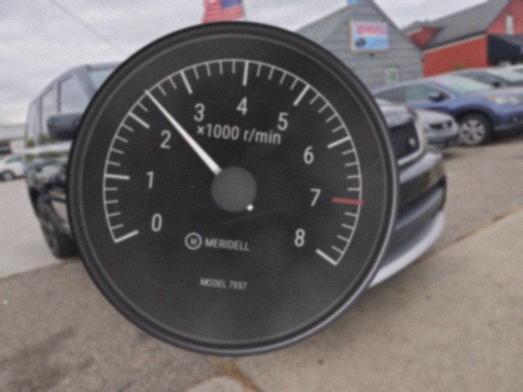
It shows value=2400 unit=rpm
